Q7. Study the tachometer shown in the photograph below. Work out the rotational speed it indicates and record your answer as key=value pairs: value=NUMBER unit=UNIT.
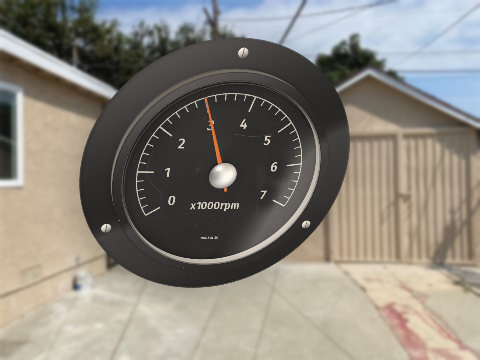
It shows value=3000 unit=rpm
